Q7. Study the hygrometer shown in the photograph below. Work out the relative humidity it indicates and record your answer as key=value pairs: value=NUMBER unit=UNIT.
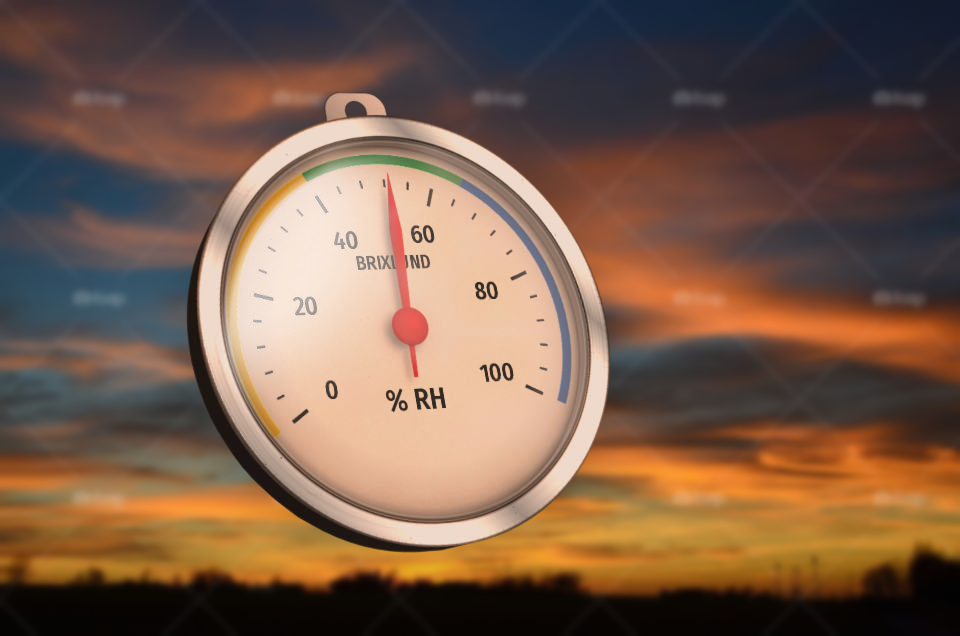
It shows value=52 unit=%
